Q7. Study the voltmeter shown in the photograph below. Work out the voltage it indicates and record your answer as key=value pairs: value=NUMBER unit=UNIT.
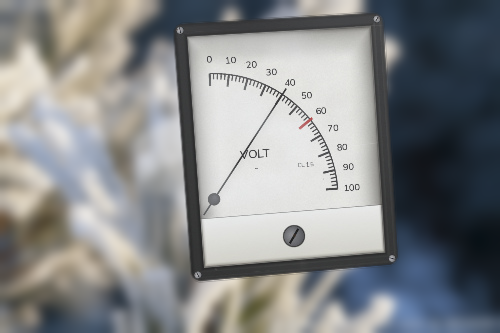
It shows value=40 unit=V
